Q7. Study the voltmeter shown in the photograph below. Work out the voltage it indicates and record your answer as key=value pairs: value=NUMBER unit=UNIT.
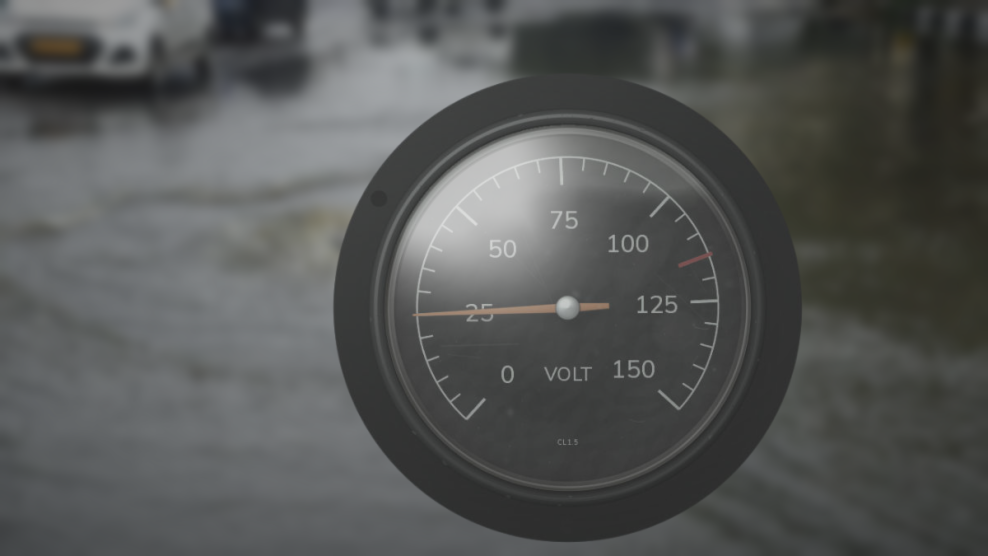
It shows value=25 unit=V
